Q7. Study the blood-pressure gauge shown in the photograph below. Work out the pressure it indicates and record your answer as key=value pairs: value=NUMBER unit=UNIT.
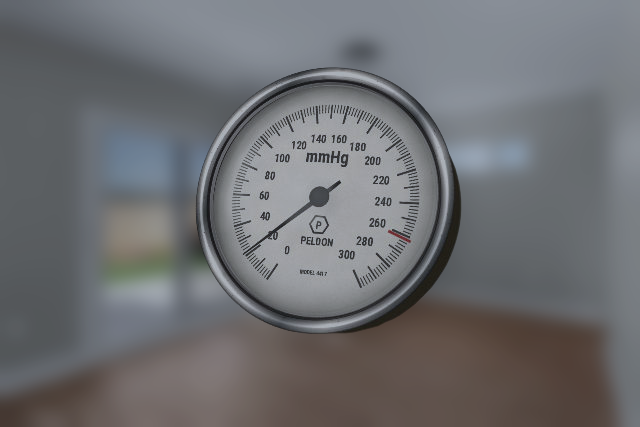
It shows value=20 unit=mmHg
